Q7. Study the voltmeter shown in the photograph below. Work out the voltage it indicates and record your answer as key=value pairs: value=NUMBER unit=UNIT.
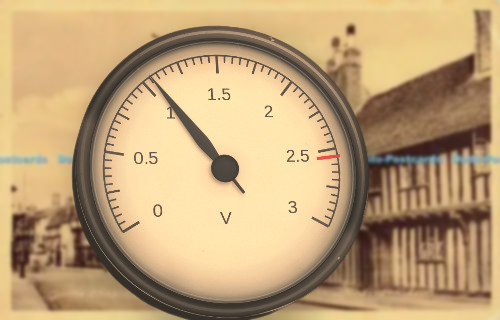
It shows value=1.05 unit=V
